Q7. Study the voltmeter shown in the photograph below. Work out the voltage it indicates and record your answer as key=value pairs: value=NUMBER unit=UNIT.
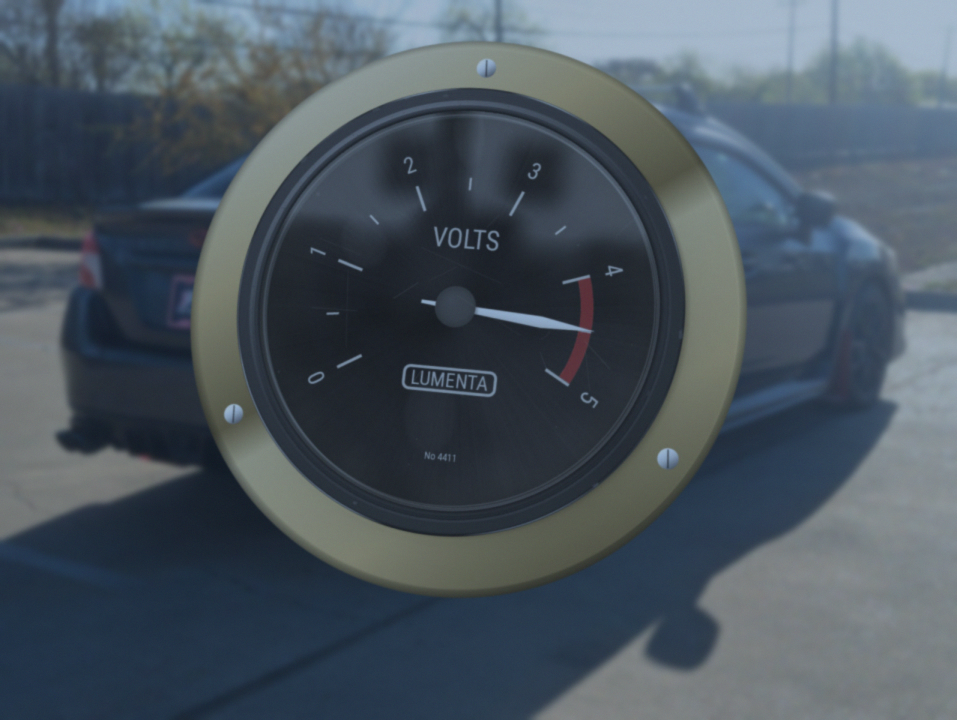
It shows value=4.5 unit=V
